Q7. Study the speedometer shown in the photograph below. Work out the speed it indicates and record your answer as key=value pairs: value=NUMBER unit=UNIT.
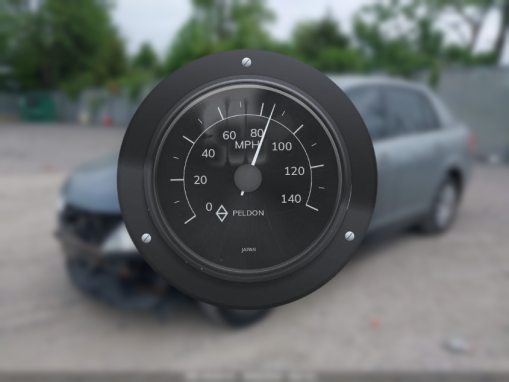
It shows value=85 unit=mph
